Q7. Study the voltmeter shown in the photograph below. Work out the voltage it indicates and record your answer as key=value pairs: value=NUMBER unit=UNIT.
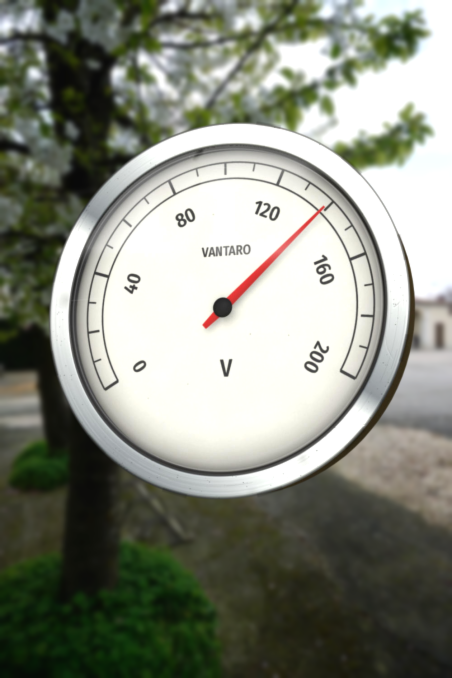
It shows value=140 unit=V
